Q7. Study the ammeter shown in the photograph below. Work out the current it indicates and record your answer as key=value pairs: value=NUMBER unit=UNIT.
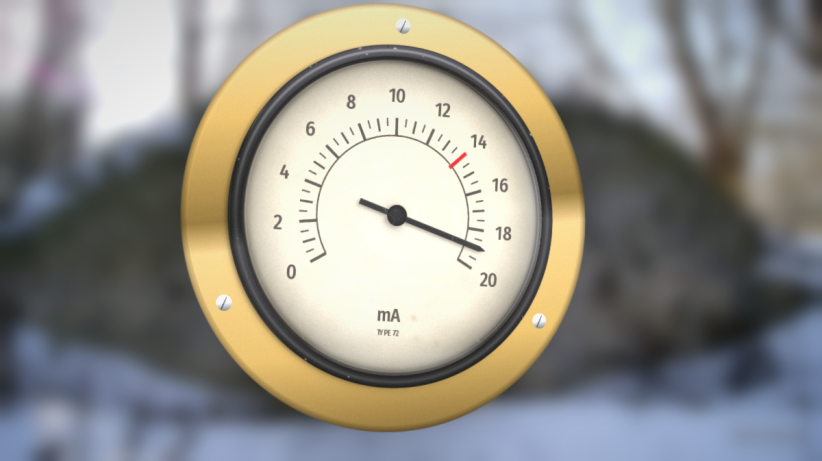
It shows value=19 unit=mA
